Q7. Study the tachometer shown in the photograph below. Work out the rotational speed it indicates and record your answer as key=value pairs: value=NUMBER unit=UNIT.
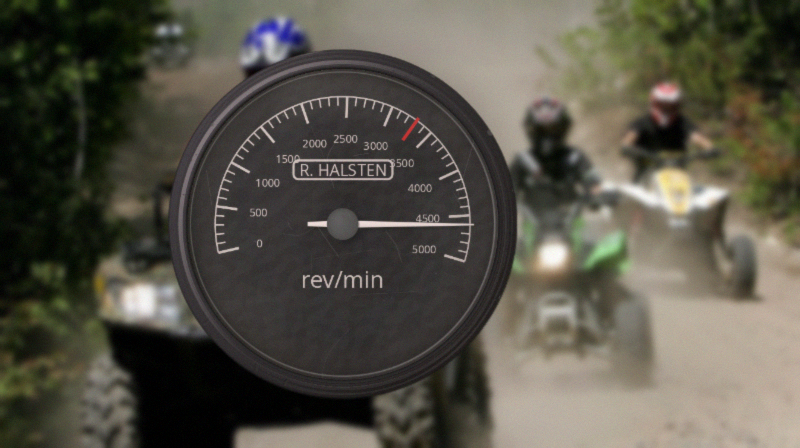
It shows value=4600 unit=rpm
